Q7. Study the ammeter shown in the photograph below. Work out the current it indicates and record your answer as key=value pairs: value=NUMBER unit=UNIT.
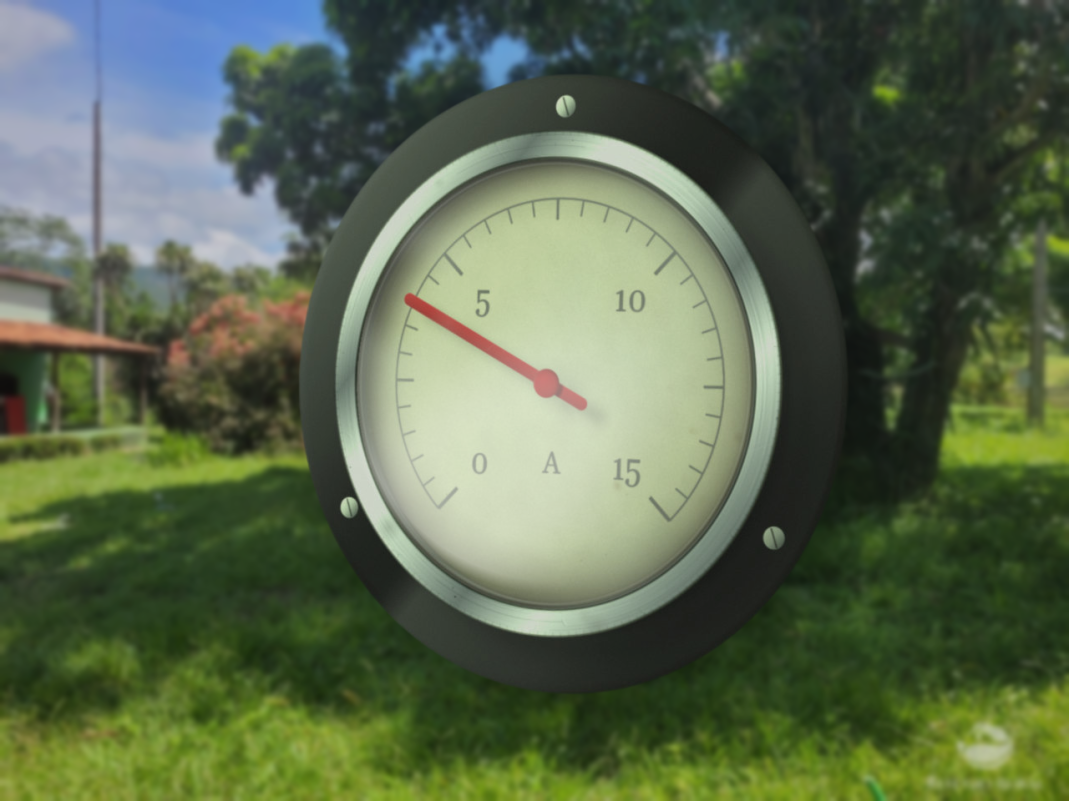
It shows value=4 unit=A
